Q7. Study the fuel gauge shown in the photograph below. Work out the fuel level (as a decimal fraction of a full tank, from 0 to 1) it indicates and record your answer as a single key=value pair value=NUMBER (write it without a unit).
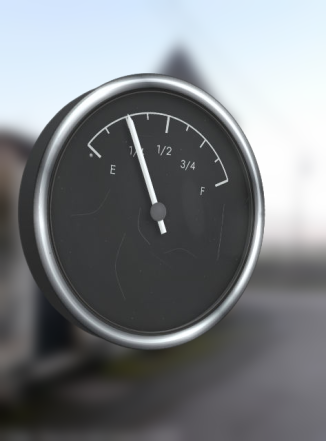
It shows value=0.25
